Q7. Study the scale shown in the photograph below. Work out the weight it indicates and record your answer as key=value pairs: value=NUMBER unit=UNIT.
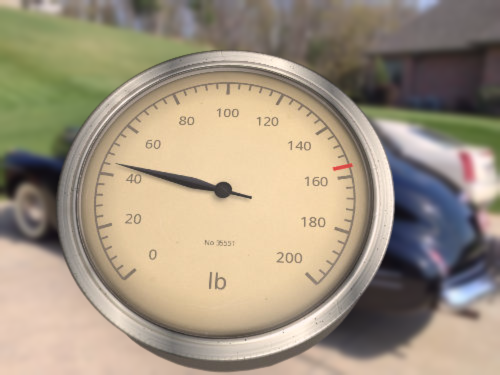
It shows value=44 unit=lb
